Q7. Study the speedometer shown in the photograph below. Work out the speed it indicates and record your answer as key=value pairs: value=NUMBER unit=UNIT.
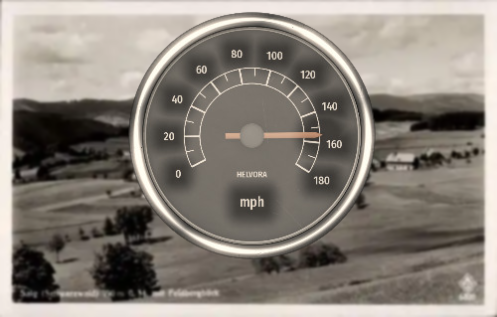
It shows value=155 unit=mph
